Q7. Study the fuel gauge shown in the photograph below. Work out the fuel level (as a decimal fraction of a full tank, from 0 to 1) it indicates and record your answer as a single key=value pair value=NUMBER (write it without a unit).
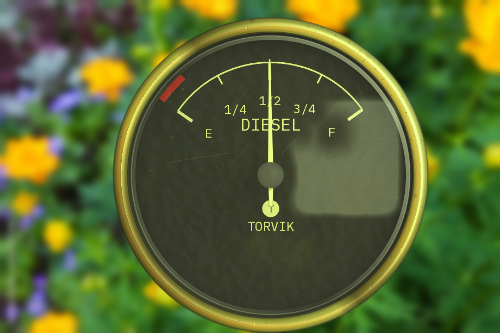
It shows value=0.5
